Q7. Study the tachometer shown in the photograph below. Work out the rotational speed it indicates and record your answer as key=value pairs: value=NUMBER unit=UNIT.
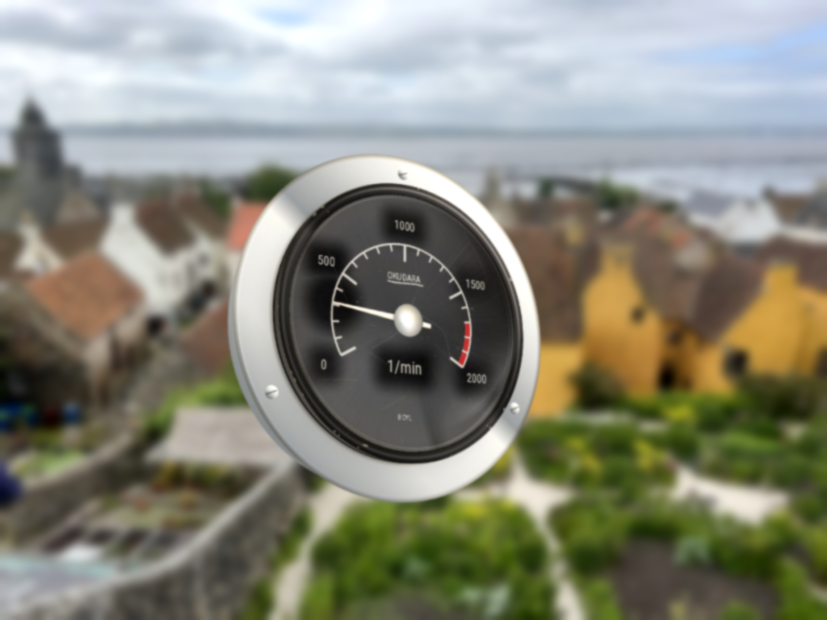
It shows value=300 unit=rpm
